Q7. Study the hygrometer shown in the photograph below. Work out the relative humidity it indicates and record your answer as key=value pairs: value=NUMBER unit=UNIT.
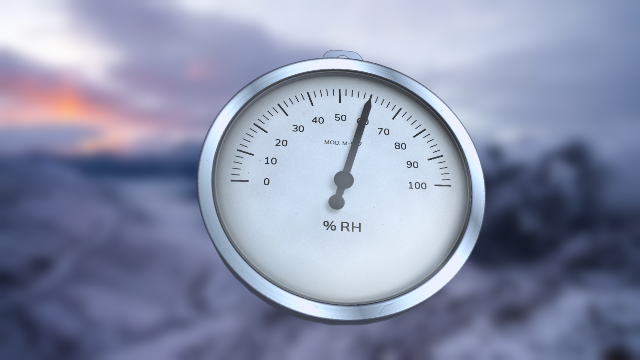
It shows value=60 unit=%
